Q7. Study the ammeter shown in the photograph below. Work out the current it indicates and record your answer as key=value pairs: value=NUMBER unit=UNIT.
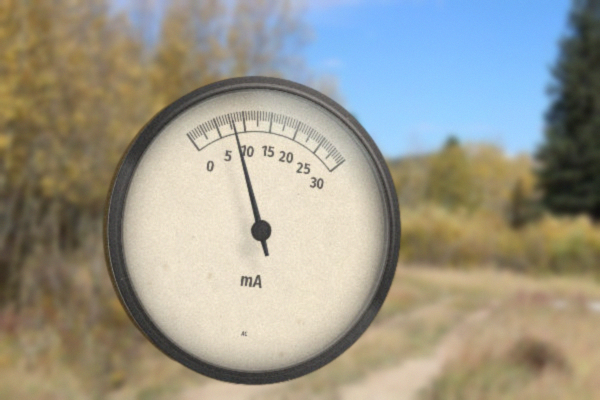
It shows value=7.5 unit=mA
